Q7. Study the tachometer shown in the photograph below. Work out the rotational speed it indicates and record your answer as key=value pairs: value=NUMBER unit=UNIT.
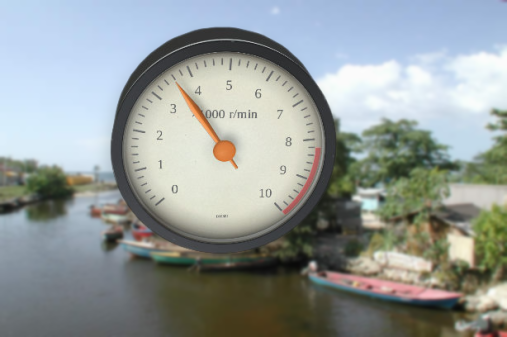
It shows value=3600 unit=rpm
